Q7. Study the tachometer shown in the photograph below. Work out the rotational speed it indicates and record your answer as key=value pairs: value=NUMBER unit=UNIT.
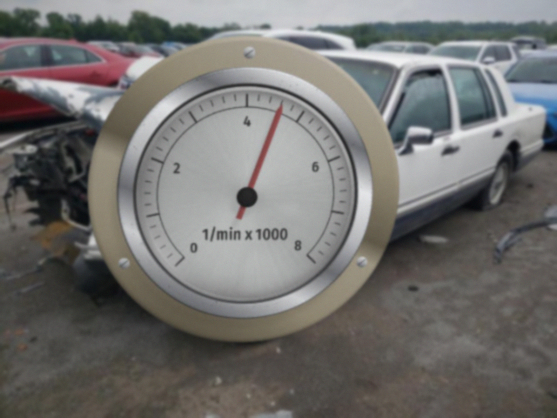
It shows value=4600 unit=rpm
